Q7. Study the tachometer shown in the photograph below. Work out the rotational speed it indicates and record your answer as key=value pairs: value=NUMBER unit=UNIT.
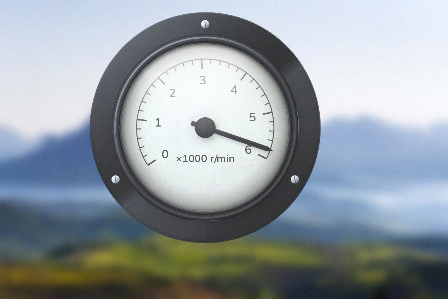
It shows value=5800 unit=rpm
